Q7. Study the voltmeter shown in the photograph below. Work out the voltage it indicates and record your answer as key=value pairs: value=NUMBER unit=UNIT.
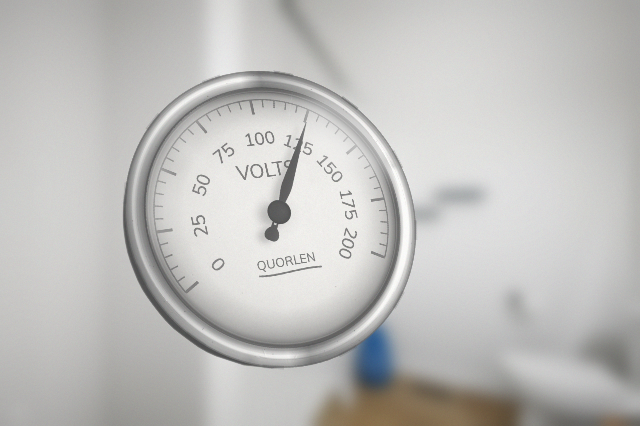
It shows value=125 unit=V
